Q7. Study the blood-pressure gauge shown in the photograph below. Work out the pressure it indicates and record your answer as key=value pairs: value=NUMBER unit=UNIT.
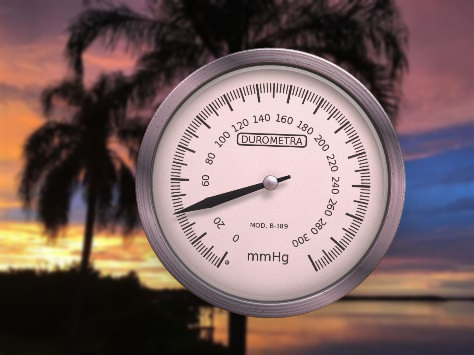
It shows value=40 unit=mmHg
